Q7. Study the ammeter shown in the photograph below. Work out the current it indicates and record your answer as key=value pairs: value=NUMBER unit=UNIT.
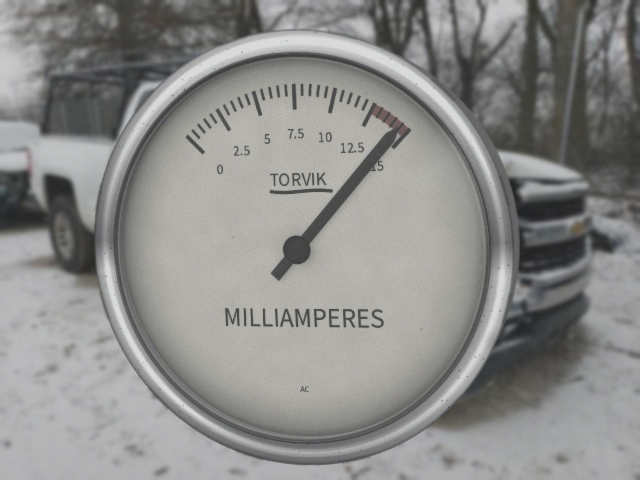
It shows value=14.5 unit=mA
